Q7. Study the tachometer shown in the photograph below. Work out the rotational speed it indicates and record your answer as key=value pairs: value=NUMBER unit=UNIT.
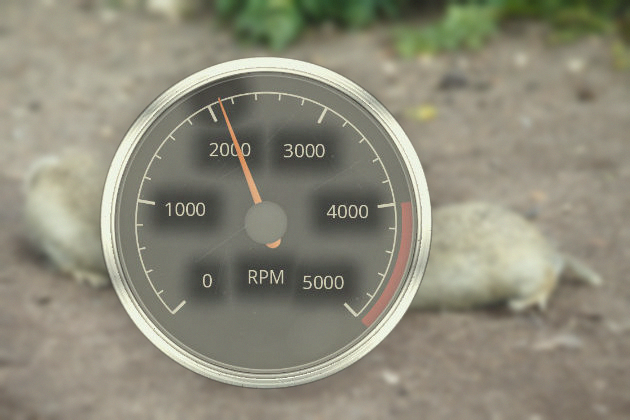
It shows value=2100 unit=rpm
